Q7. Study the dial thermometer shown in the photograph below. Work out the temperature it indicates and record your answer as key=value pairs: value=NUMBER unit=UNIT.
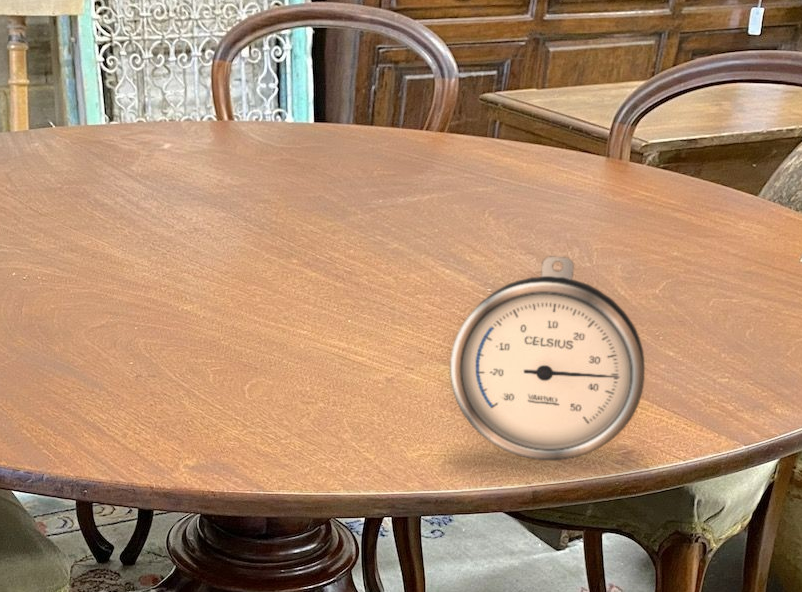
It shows value=35 unit=°C
